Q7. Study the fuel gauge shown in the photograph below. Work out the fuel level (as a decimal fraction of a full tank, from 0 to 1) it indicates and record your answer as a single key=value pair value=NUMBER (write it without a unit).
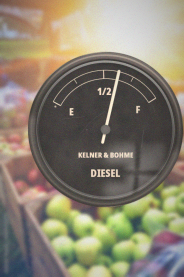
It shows value=0.625
